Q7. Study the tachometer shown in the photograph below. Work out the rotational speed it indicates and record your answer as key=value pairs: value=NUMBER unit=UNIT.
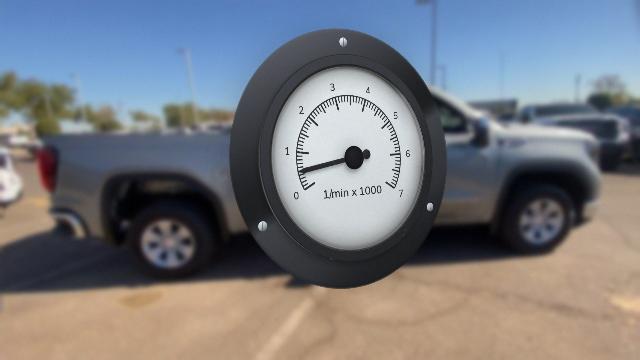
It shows value=500 unit=rpm
